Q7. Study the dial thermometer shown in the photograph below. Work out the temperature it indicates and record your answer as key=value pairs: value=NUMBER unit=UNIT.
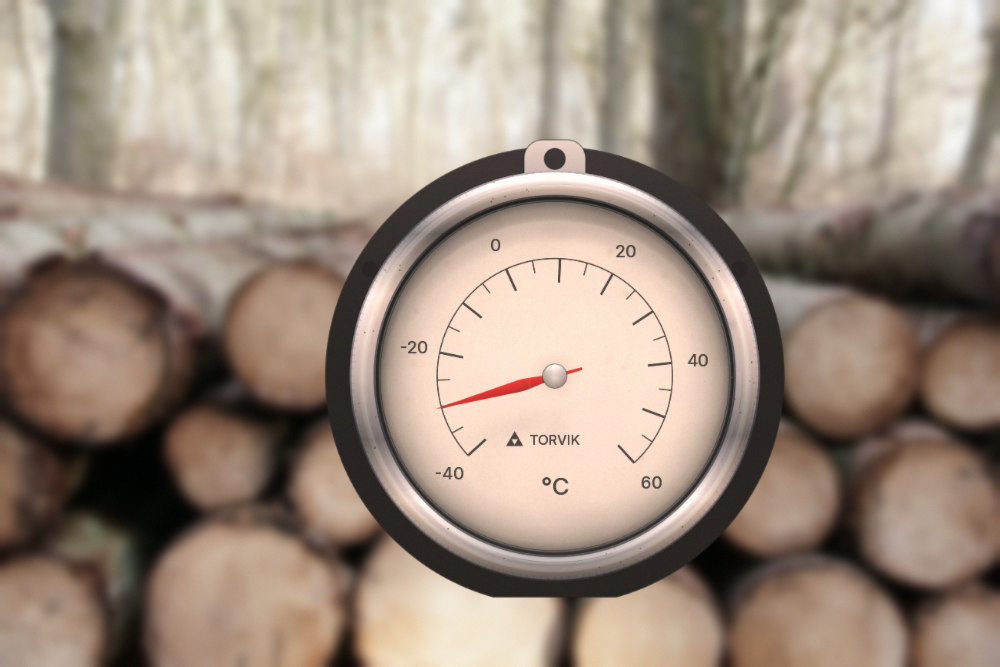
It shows value=-30 unit=°C
